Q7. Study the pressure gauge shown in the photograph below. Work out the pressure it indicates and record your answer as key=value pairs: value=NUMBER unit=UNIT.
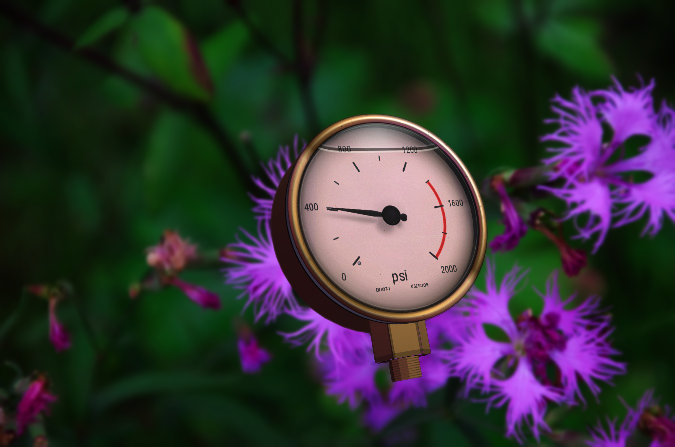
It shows value=400 unit=psi
